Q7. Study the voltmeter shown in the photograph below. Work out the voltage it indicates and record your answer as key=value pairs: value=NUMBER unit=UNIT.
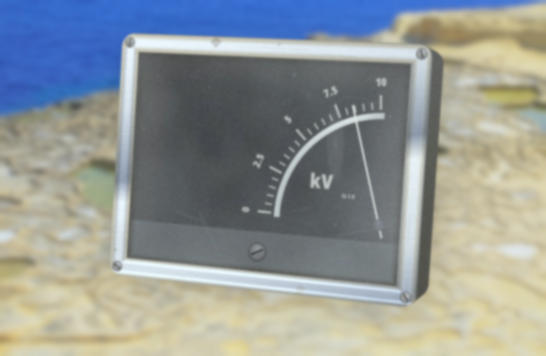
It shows value=8.5 unit=kV
